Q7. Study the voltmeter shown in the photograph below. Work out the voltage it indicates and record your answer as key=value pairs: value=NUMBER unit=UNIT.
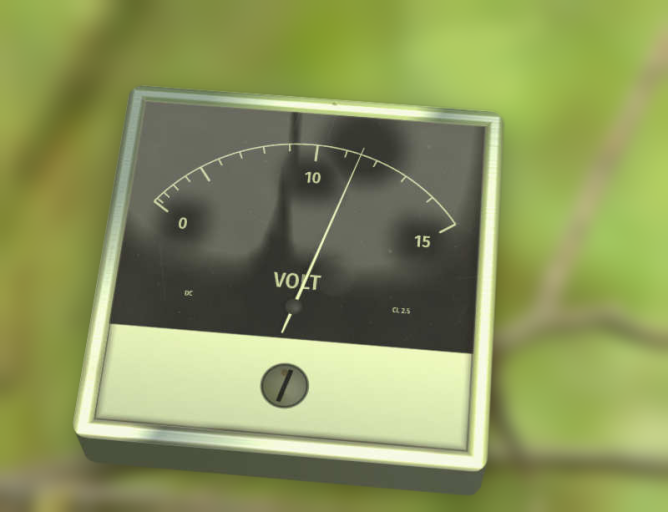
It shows value=11.5 unit=V
